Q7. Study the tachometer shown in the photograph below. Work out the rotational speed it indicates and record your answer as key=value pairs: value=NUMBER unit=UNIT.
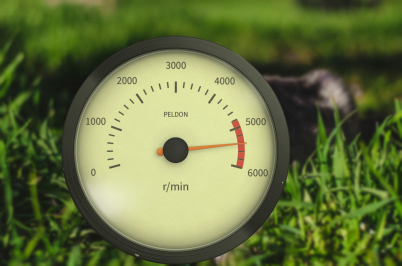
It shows value=5400 unit=rpm
